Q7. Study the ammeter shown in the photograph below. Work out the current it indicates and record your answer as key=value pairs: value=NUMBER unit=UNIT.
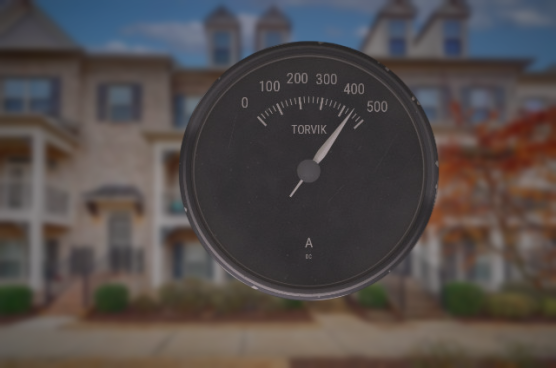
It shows value=440 unit=A
